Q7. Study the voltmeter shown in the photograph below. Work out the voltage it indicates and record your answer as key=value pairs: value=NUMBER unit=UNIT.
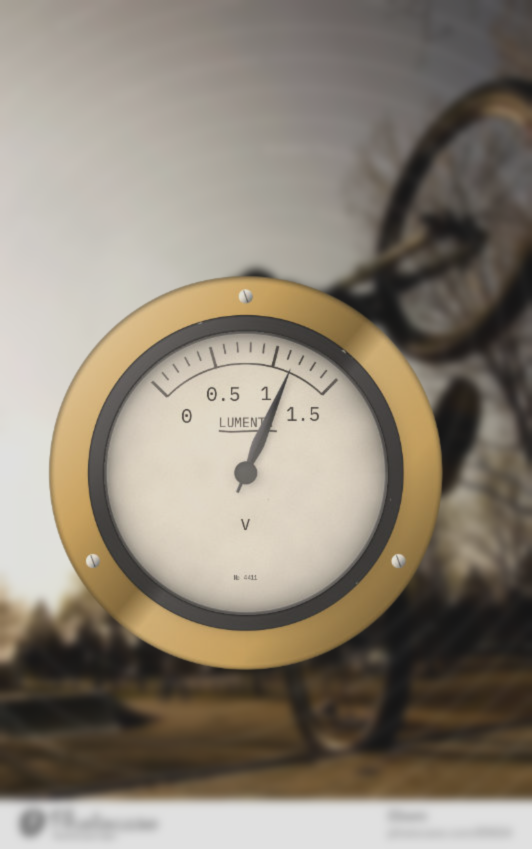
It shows value=1.15 unit=V
